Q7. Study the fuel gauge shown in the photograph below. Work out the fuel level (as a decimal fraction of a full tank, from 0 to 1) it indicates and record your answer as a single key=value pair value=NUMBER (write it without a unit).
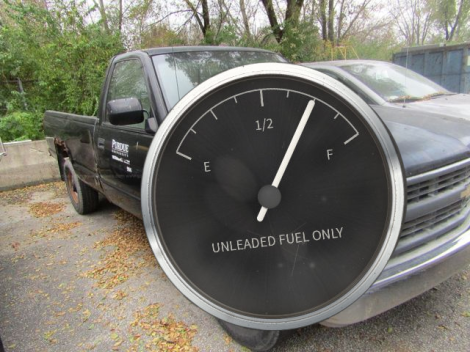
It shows value=0.75
